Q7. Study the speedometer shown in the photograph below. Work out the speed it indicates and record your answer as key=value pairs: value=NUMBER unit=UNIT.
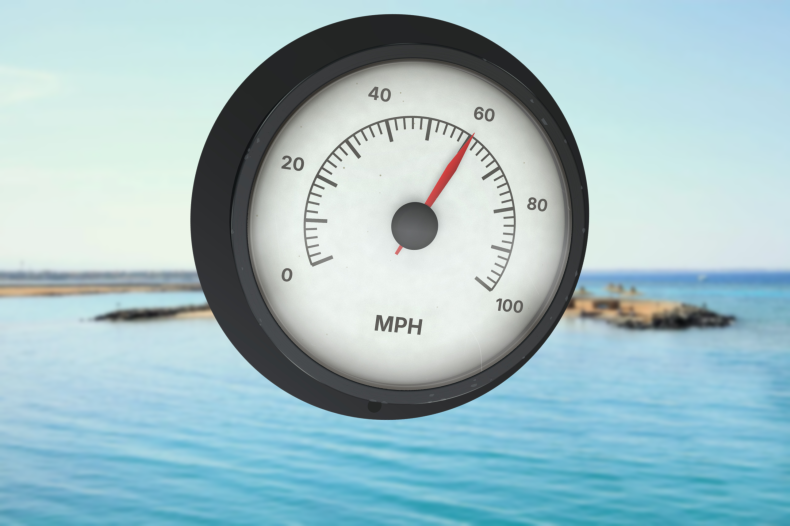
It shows value=60 unit=mph
